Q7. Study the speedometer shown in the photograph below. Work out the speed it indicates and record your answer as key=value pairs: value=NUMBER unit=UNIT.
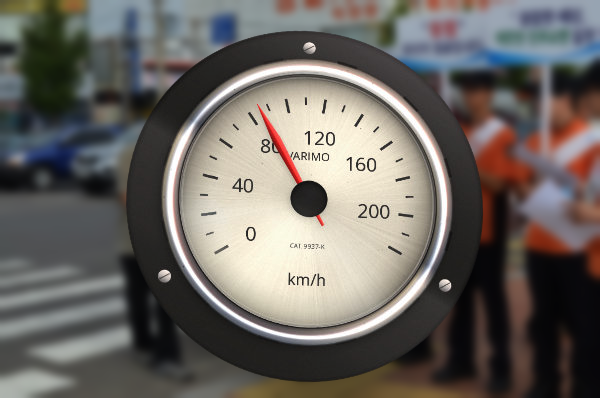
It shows value=85 unit=km/h
